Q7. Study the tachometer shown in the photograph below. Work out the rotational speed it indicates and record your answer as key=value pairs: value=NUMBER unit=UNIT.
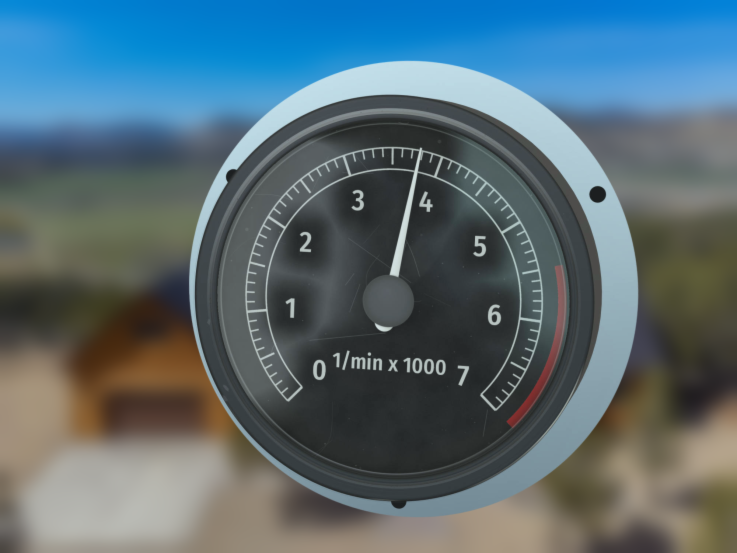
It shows value=3800 unit=rpm
